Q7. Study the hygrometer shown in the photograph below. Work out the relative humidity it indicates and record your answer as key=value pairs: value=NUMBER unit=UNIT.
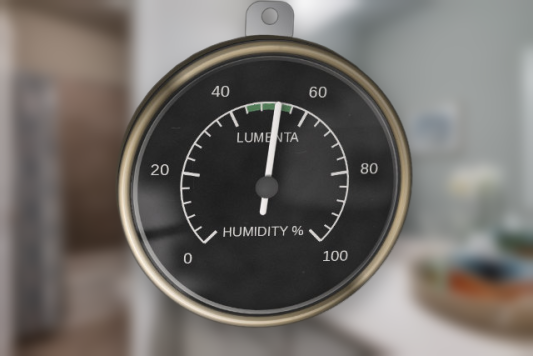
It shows value=52 unit=%
